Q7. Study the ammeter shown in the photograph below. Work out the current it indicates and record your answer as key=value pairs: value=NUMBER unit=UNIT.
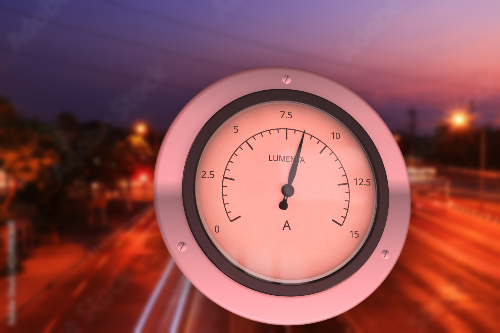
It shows value=8.5 unit=A
